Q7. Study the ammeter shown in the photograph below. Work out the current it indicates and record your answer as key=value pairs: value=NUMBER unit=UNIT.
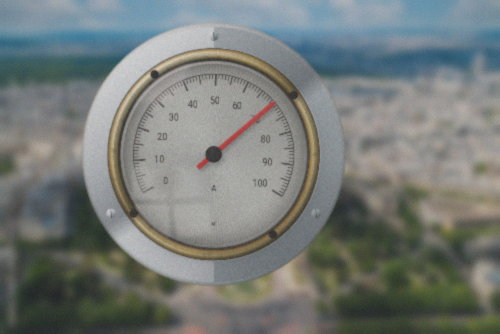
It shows value=70 unit=A
